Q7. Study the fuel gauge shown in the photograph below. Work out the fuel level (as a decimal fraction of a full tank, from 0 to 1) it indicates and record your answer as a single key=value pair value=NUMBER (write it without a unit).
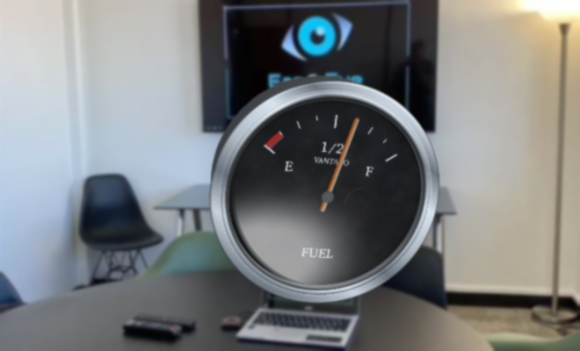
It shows value=0.625
